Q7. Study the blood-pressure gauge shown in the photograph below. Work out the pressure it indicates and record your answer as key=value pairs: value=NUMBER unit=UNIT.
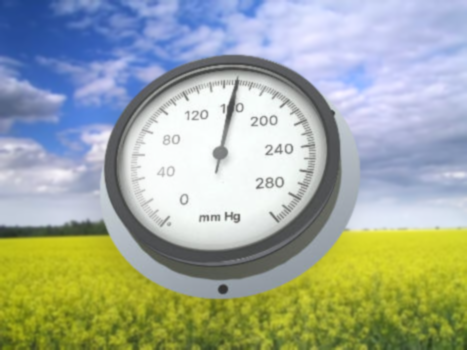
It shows value=160 unit=mmHg
